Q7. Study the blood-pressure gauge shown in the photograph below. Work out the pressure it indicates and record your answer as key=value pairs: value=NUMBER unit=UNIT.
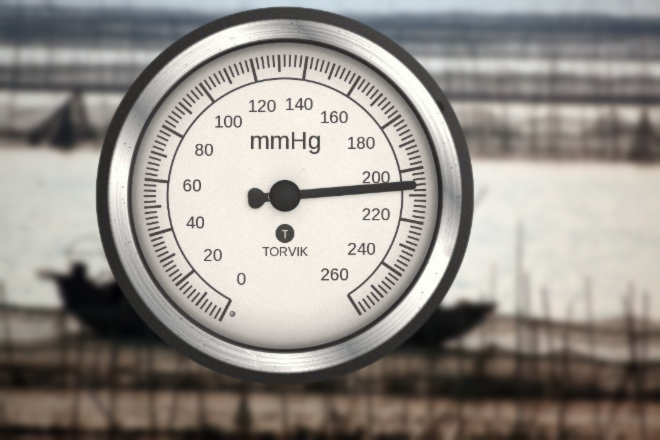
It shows value=206 unit=mmHg
